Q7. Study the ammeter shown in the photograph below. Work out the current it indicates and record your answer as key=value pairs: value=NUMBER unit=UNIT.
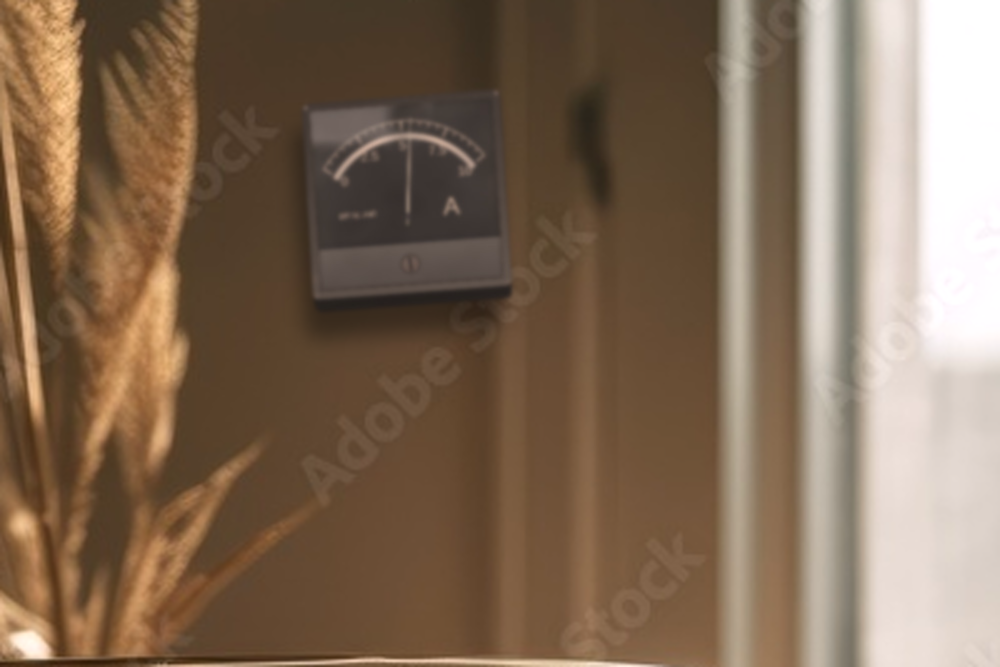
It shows value=5.5 unit=A
